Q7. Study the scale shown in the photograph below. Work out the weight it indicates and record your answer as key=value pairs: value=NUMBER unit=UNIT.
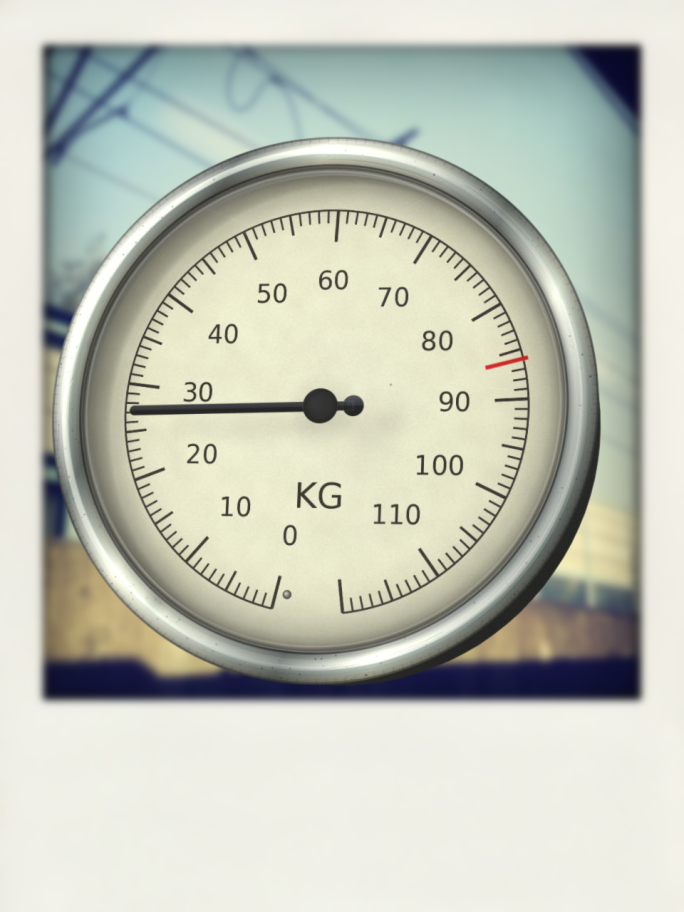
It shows value=27 unit=kg
